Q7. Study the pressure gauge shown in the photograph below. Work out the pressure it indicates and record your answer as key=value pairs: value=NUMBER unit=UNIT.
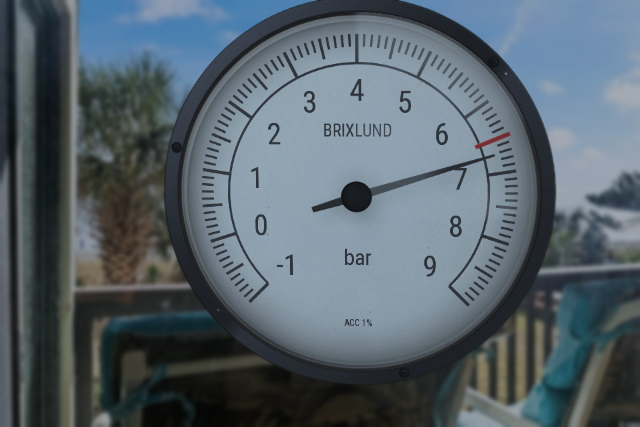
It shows value=6.7 unit=bar
